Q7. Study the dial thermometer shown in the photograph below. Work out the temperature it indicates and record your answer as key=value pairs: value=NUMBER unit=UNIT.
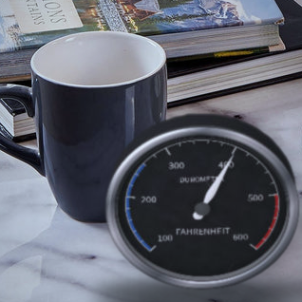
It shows value=400 unit=°F
